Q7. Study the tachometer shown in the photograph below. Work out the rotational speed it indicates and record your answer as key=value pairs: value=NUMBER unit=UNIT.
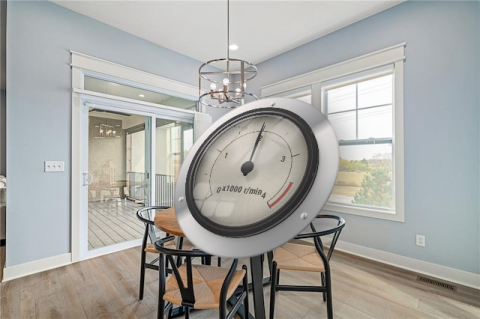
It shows value=2000 unit=rpm
